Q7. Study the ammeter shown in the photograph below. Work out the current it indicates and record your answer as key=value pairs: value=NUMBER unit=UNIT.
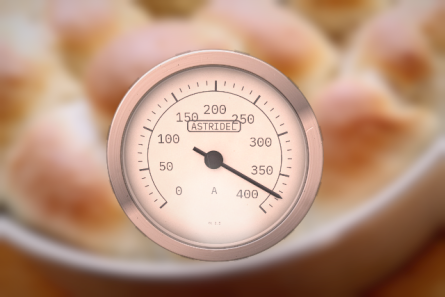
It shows value=375 unit=A
